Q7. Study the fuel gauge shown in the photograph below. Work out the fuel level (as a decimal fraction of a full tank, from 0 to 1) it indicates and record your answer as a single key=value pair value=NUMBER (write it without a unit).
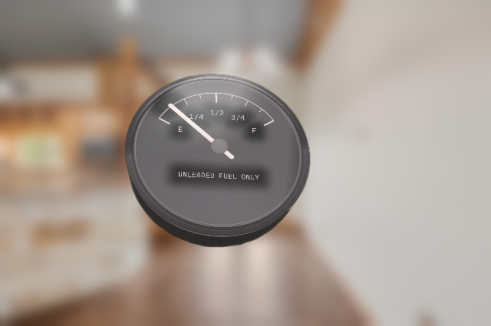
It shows value=0.125
